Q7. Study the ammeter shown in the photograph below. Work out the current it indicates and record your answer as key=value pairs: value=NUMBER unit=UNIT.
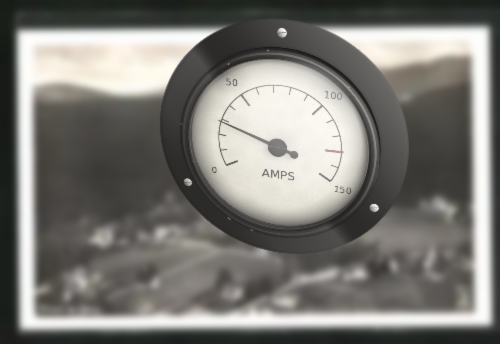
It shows value=30 unit=A
